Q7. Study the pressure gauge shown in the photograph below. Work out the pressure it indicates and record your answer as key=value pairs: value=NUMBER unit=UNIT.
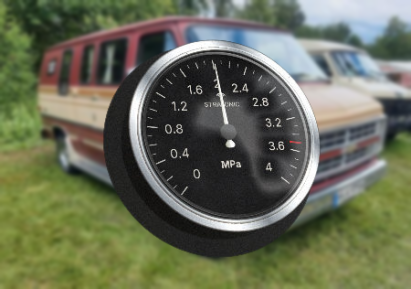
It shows value=2 unit=MPa
